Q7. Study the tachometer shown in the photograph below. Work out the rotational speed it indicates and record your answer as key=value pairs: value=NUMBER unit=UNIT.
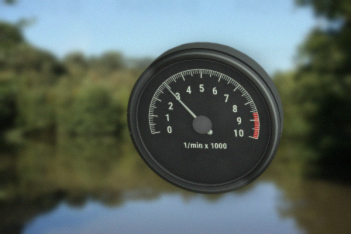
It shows value=3000 unit=rpm
